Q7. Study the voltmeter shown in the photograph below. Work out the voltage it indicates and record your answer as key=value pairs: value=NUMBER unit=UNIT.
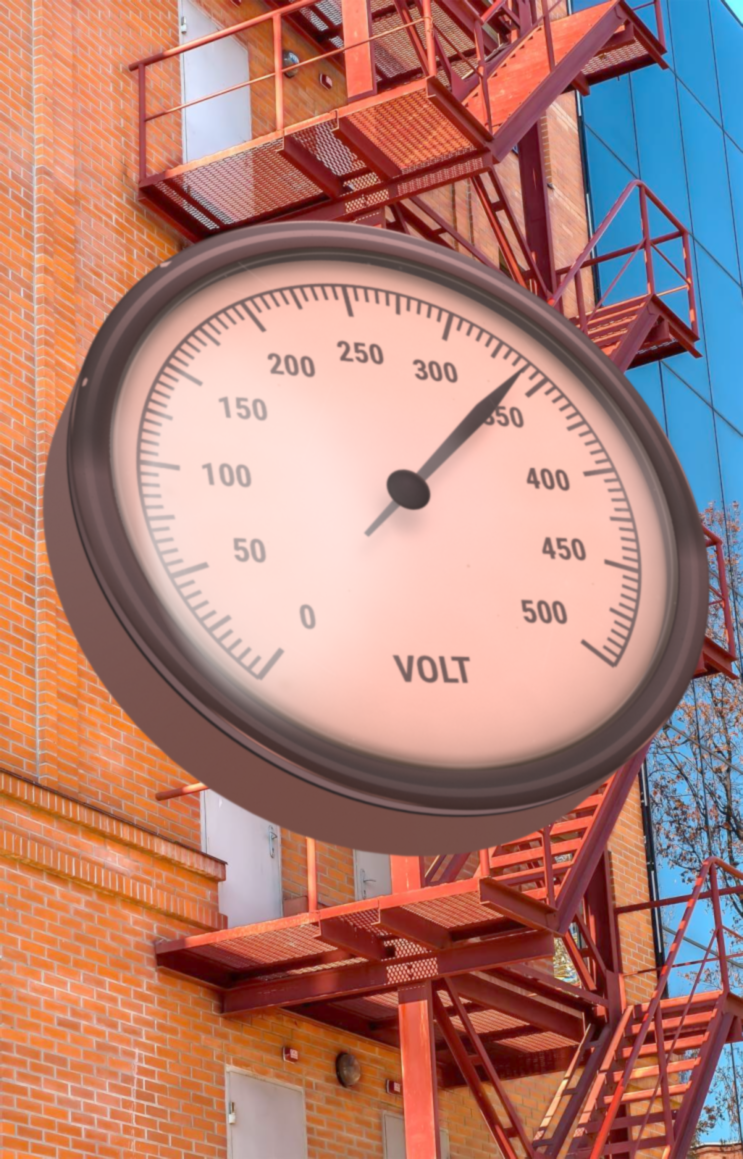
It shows value=340 unit=V
